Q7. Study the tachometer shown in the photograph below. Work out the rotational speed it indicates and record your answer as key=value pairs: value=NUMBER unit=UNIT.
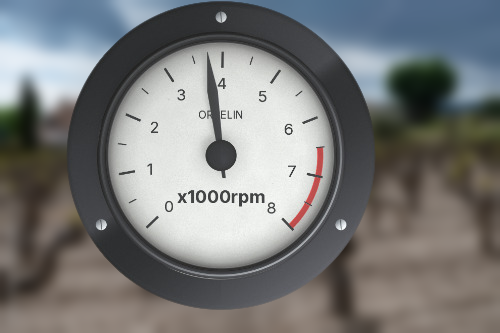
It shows value=3750 unit=rpm
